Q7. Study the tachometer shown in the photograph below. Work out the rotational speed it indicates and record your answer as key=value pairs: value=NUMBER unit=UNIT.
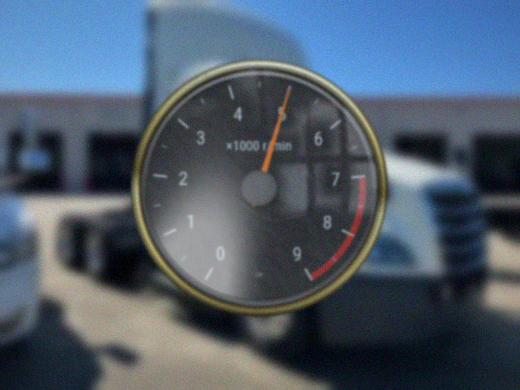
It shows value=5000 unit=rpm
